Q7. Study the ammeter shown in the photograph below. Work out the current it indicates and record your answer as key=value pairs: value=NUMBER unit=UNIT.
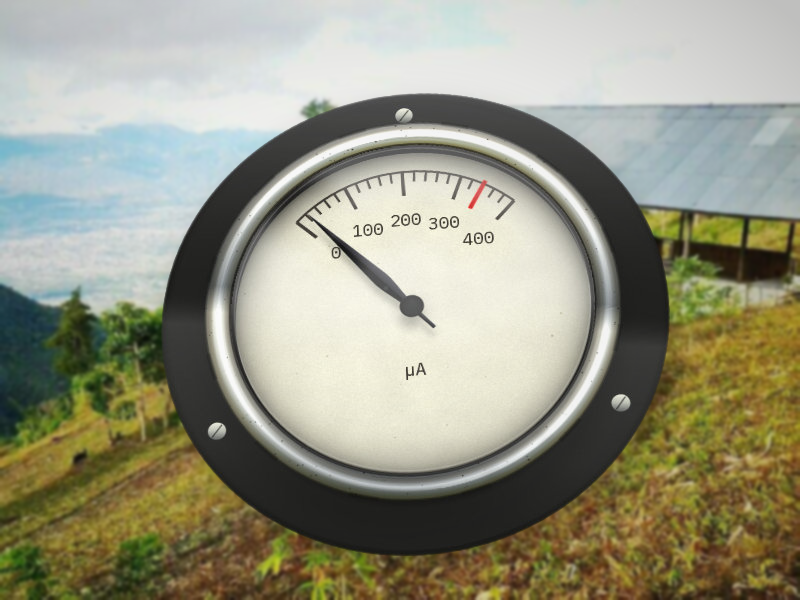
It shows value=20 unit=µA
